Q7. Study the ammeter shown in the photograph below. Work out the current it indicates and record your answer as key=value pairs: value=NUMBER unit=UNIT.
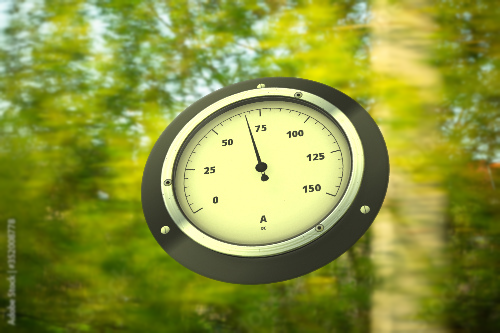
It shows value=67.5 unit=A
